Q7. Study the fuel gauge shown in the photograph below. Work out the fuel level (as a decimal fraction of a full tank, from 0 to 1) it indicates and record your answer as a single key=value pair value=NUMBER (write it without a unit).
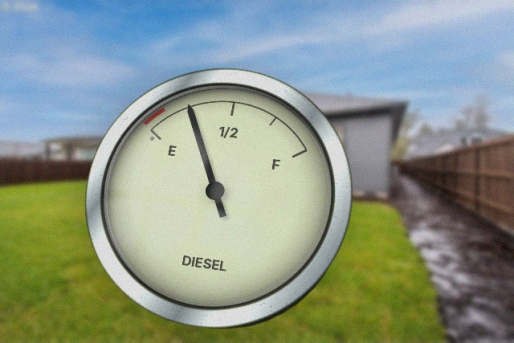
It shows value=0.25
